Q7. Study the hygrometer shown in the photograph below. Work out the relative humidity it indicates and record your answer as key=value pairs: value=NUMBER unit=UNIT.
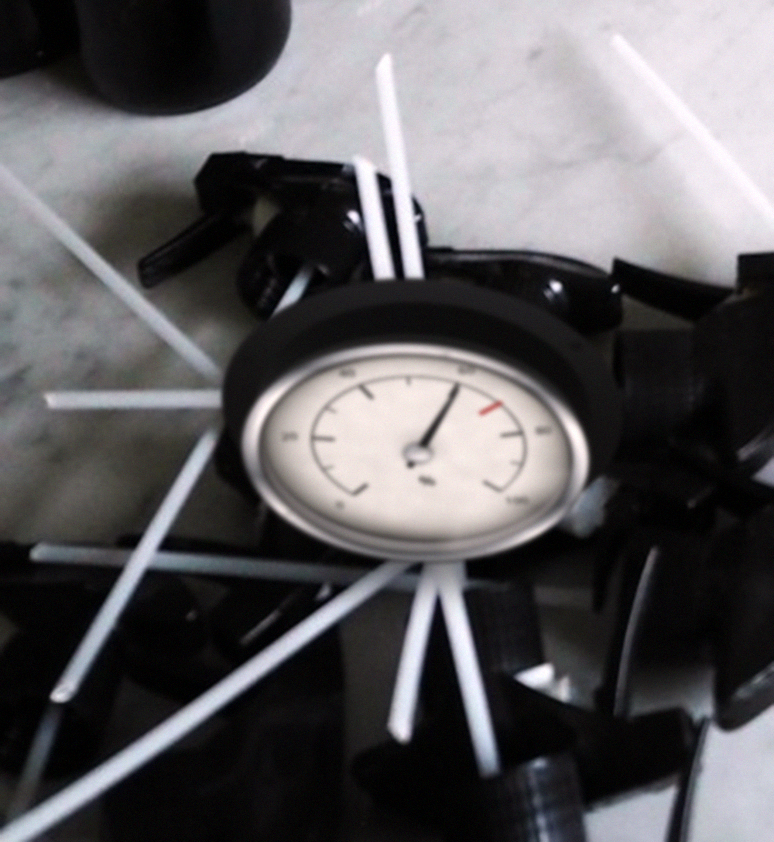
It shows value=60 unit=%
